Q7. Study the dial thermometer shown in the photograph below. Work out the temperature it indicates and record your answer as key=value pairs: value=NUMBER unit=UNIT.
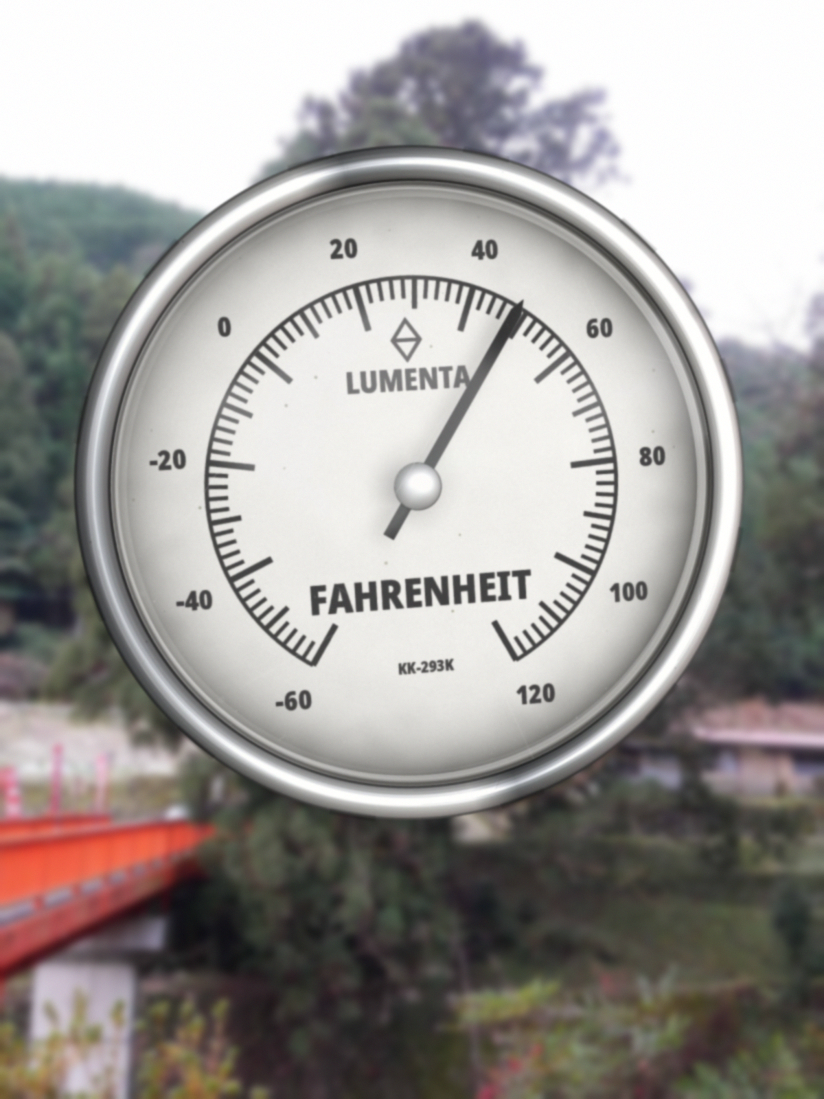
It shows value=48 unit=°F
